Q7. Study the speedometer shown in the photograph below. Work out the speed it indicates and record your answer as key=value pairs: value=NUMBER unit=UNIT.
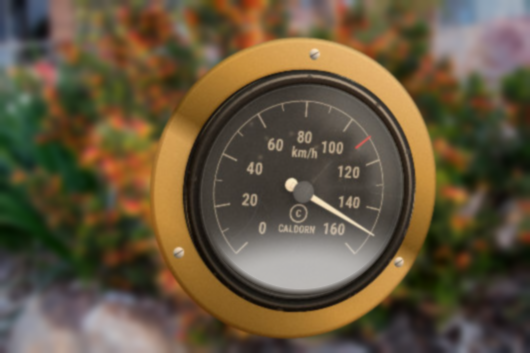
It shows value=150 unit=km/h
